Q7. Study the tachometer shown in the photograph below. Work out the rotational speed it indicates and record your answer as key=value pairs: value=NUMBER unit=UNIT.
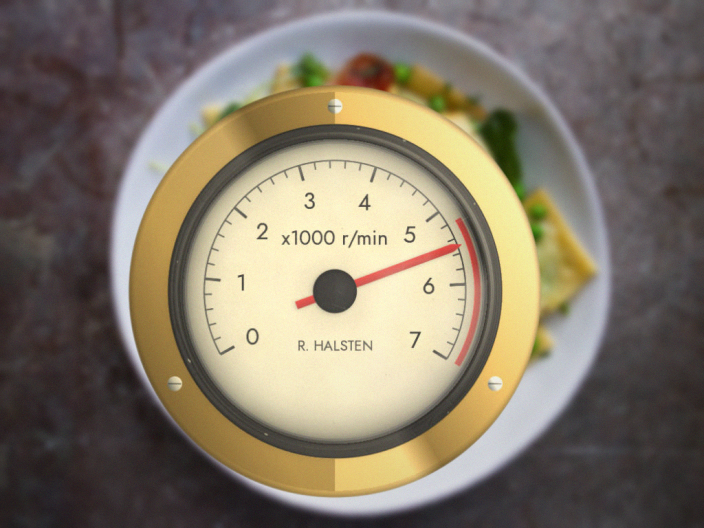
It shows value=5500 unit=rpm
